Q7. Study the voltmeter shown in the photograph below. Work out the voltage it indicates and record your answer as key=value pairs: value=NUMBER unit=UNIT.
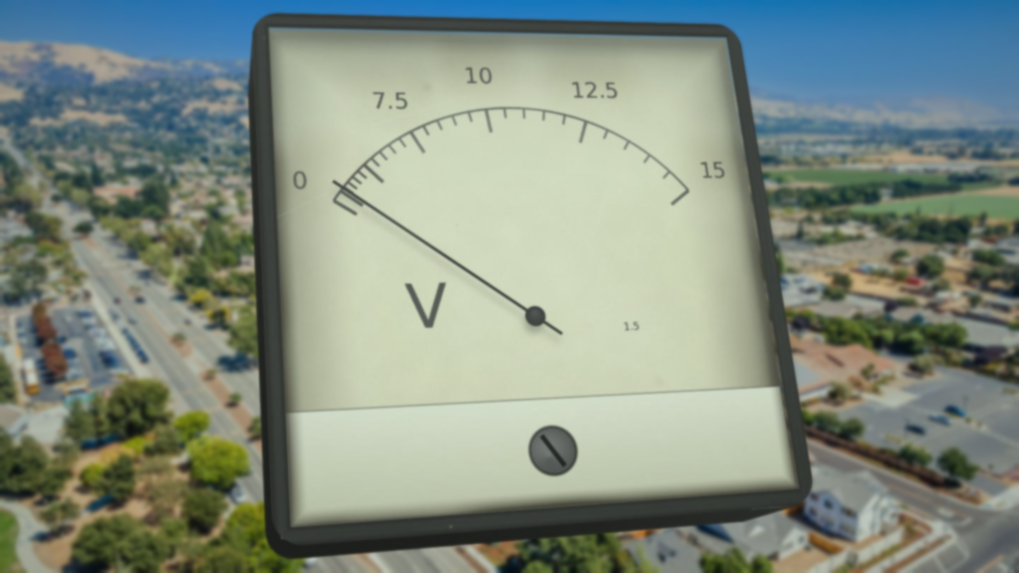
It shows value=2.5 unit=V
